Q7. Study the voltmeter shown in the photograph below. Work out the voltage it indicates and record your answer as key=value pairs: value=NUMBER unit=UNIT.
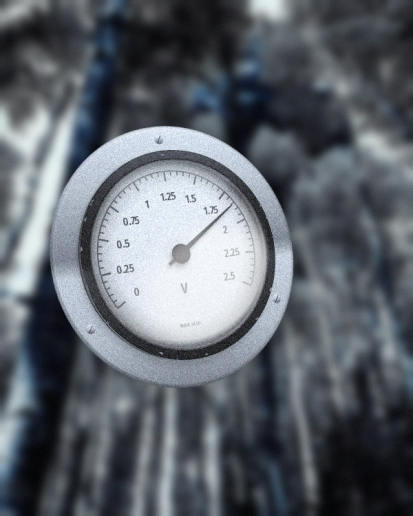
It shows value=1.85 unit=V
